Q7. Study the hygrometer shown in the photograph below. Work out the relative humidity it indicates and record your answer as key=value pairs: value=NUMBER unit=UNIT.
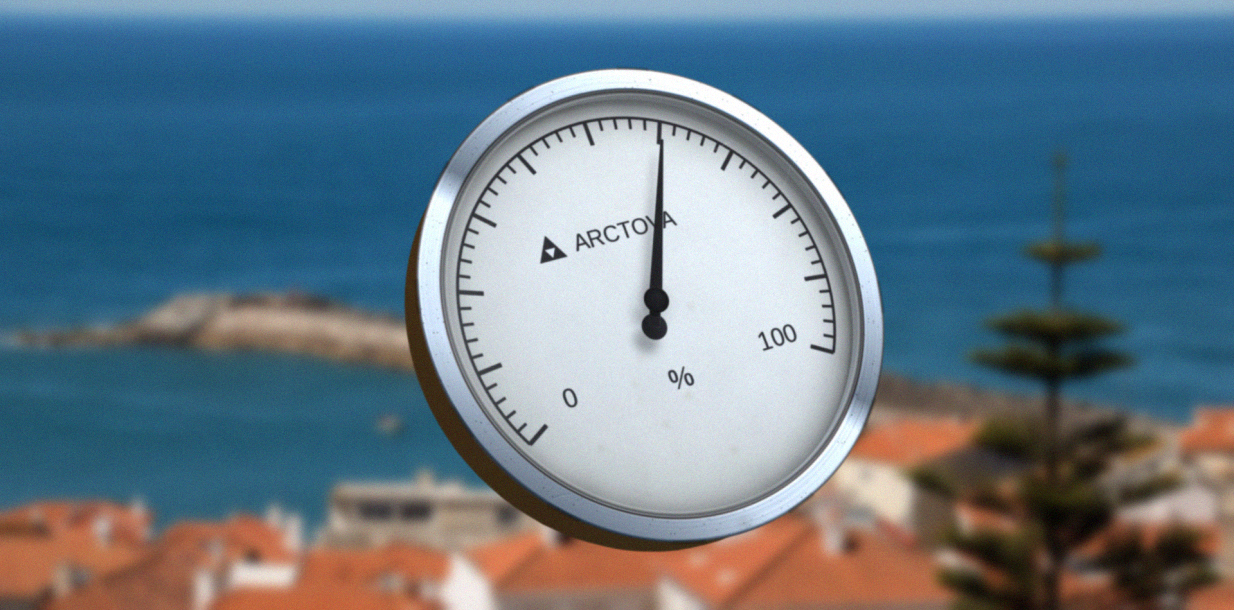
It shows value=60 unit=%
